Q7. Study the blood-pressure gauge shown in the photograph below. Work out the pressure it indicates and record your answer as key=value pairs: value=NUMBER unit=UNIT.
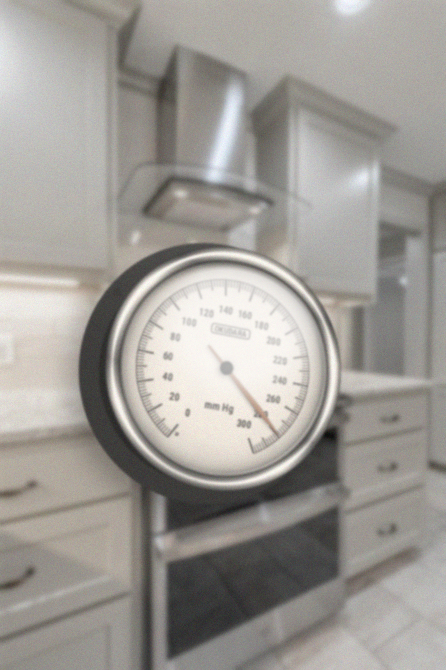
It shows value=280 unit=mmHg
